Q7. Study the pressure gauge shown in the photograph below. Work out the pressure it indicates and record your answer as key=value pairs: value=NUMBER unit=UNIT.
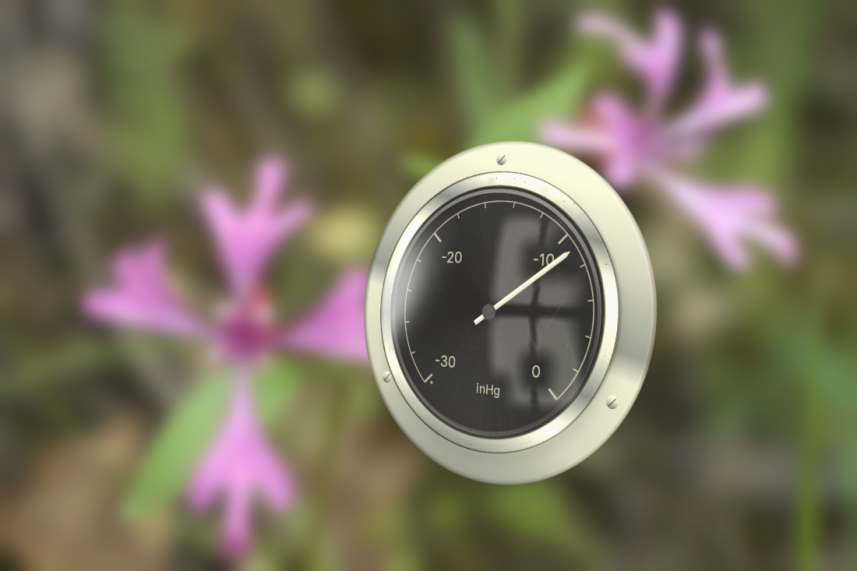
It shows value=-9 unit=inHg
